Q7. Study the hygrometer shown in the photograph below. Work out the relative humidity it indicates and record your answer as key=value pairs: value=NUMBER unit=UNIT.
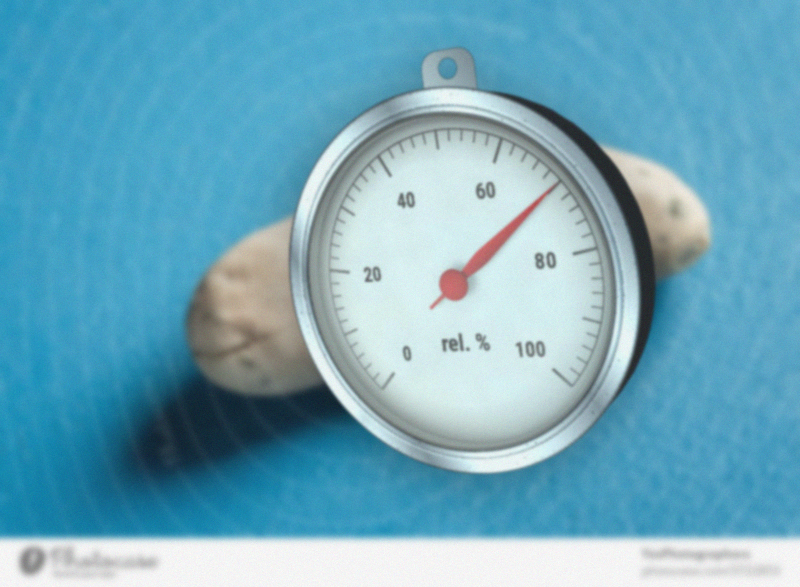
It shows value=70 unit=%
